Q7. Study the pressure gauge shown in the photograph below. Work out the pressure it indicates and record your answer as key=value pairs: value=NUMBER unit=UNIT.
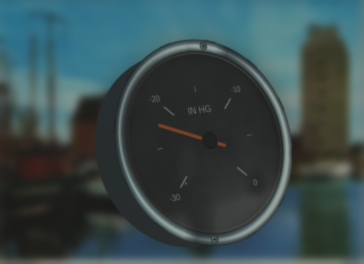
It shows value=-22.5 unit=inHg
